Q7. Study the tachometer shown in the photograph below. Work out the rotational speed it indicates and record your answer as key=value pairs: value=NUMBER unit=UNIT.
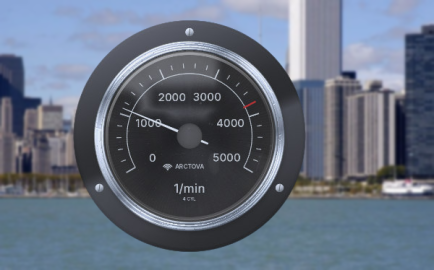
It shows value=1100 unit=rpm
